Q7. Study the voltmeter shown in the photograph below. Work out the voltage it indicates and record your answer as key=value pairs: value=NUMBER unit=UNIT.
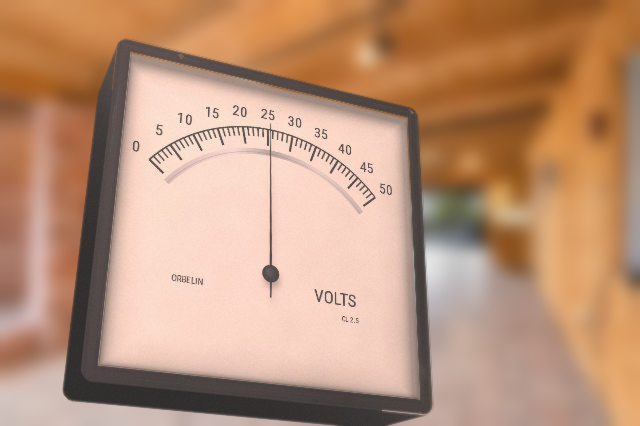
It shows value=25 unit=V
